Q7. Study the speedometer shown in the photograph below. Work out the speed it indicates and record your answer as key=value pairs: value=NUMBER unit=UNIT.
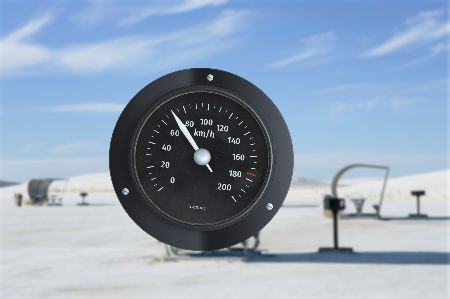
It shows value=70 unit=km/h
